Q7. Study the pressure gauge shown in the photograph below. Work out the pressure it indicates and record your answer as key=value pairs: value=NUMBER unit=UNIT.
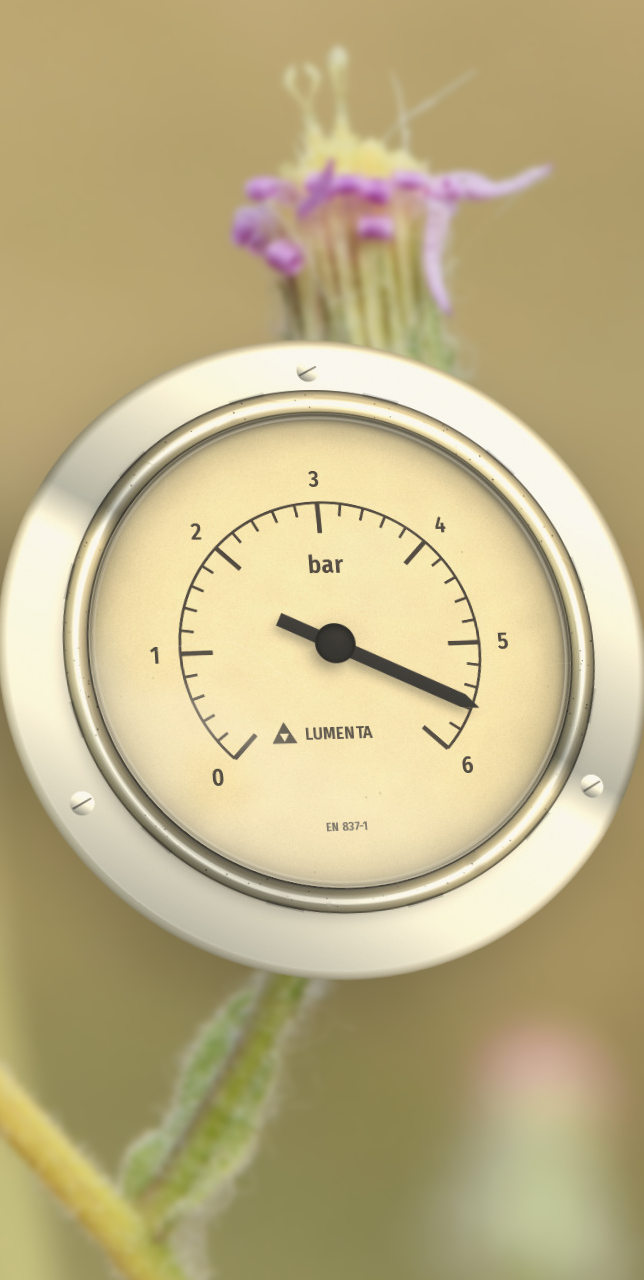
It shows value=5.6 unit=bar
